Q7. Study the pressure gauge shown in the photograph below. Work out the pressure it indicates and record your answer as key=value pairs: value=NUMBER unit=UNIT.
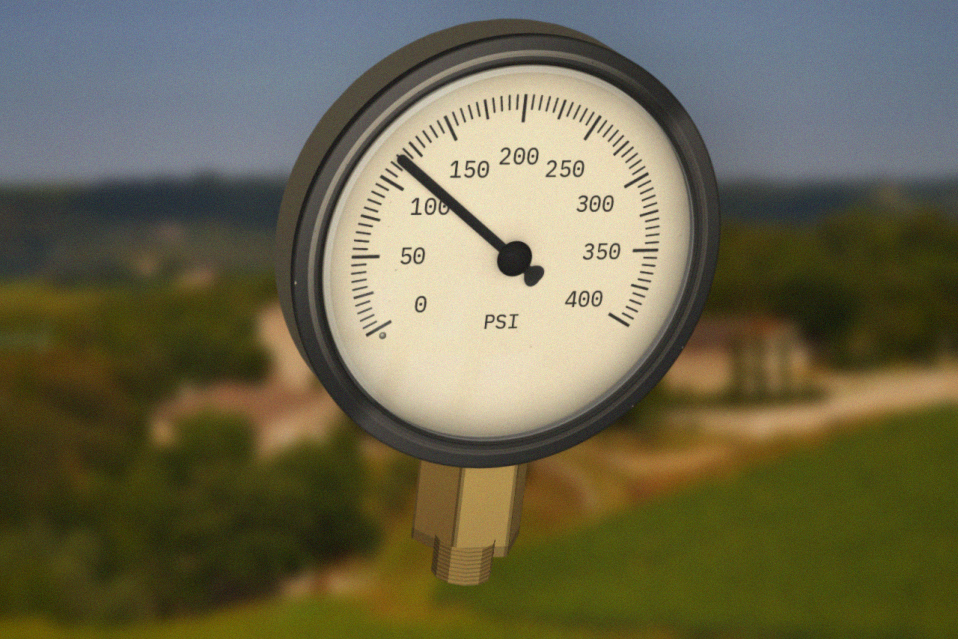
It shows value=115 unit=psi
